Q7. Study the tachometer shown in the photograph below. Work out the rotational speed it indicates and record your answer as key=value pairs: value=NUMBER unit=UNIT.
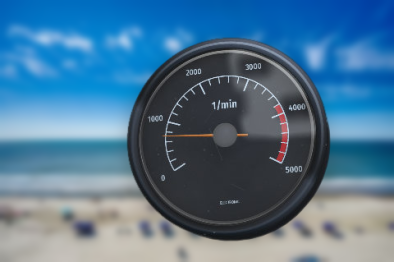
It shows value=700 unit=rpm
